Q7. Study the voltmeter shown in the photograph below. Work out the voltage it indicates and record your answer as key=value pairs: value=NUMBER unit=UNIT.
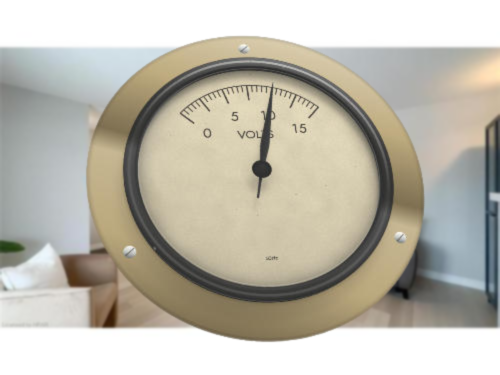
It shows value=10 unit=V
